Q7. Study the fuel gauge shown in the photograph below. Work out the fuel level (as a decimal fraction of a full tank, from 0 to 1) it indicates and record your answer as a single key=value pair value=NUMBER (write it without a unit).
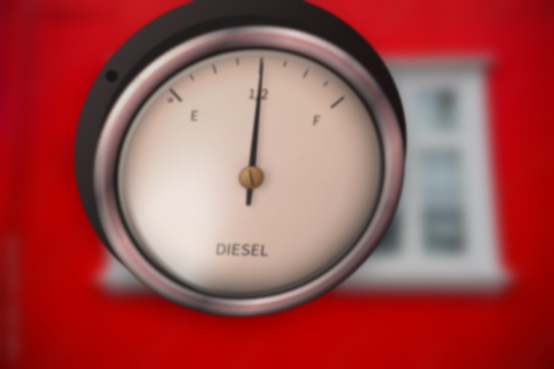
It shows value=0.5
